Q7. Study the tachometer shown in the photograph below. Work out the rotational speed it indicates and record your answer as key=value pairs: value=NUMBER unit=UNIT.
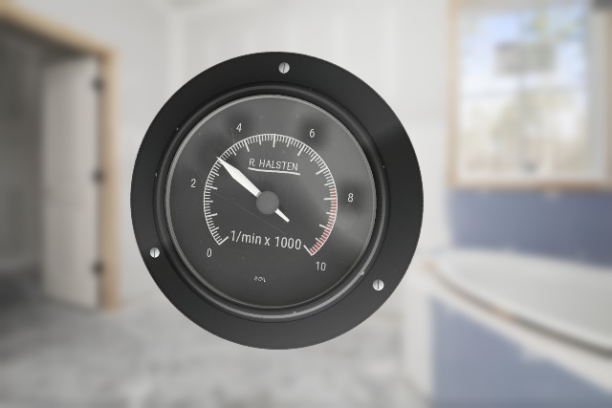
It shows value=3000 unit=rpm
